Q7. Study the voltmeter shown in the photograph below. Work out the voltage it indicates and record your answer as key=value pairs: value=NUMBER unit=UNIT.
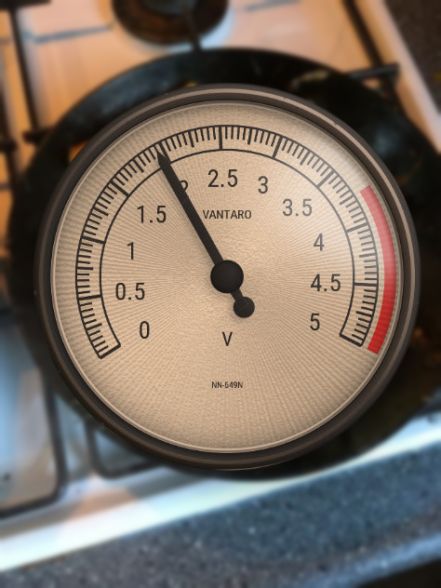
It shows value=1.95 unit=V
